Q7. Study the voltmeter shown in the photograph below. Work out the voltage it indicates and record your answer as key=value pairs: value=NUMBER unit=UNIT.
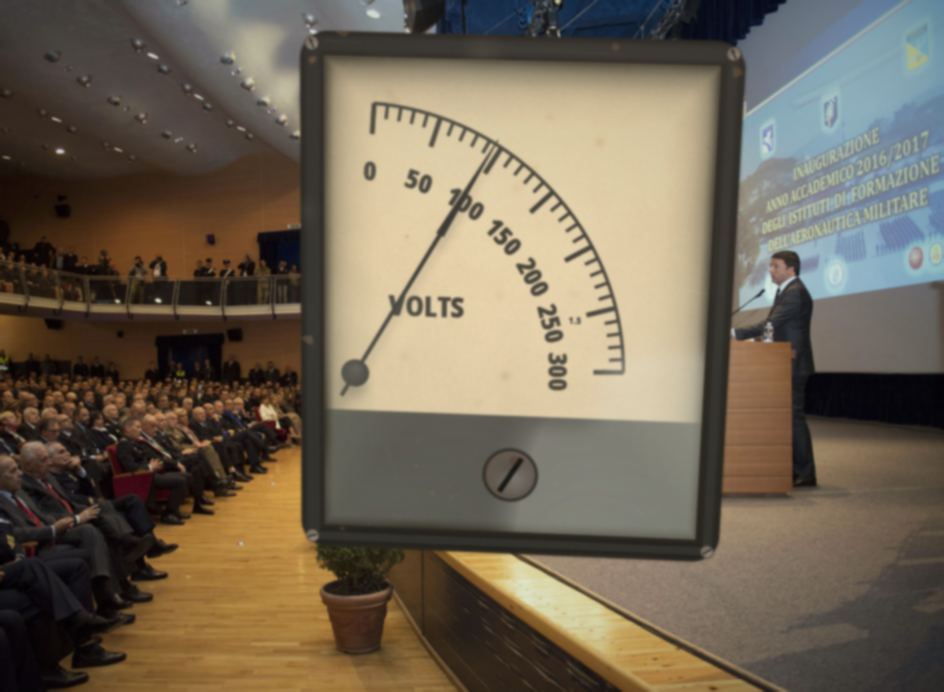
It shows value=95 unit=V
